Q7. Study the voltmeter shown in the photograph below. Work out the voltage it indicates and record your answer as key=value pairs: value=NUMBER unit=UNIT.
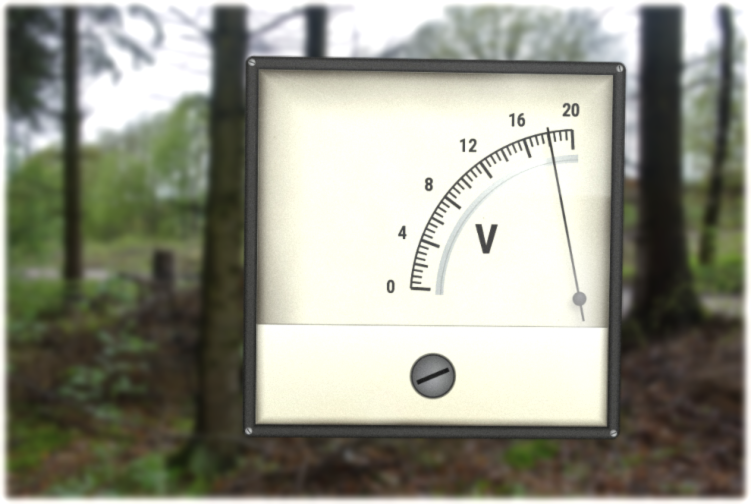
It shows value=18 unit=V
